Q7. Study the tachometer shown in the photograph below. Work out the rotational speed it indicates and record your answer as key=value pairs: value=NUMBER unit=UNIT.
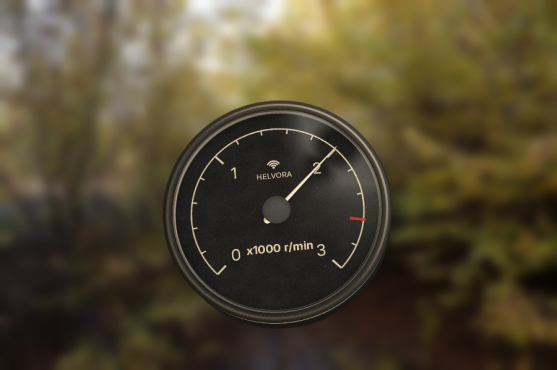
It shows value=2000 unit=rpm
